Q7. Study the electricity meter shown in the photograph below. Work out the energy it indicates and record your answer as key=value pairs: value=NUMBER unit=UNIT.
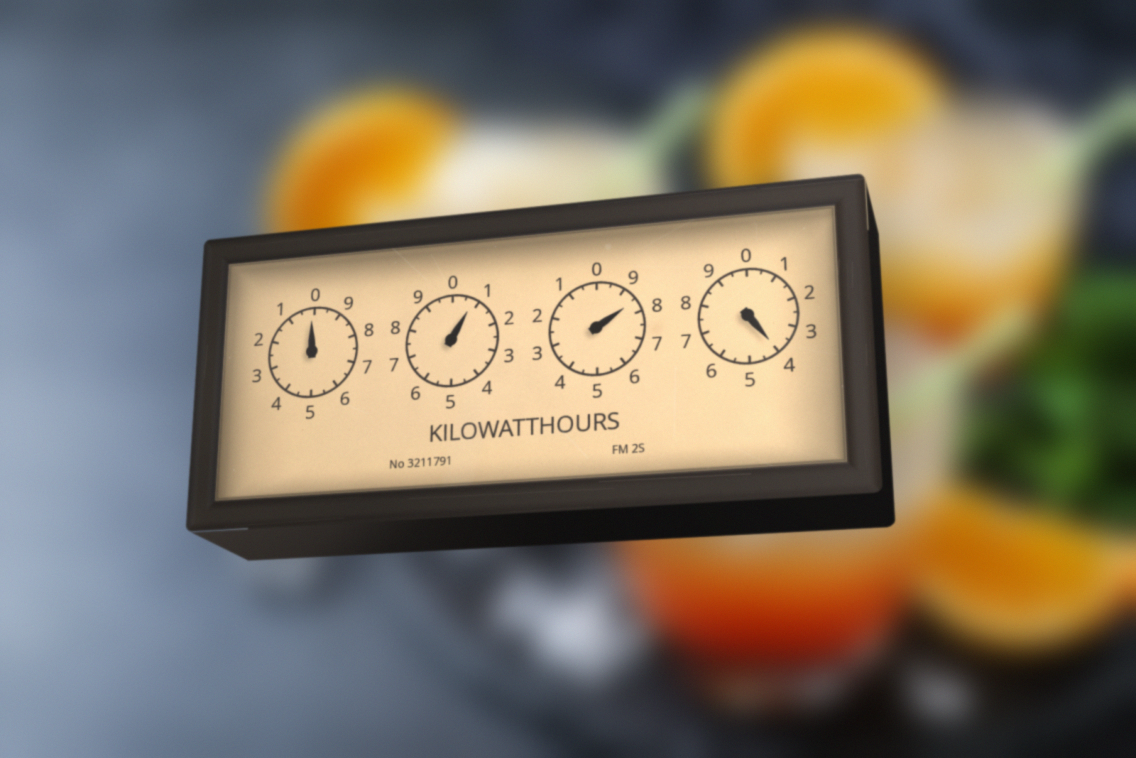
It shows value=84 unit=kWh
